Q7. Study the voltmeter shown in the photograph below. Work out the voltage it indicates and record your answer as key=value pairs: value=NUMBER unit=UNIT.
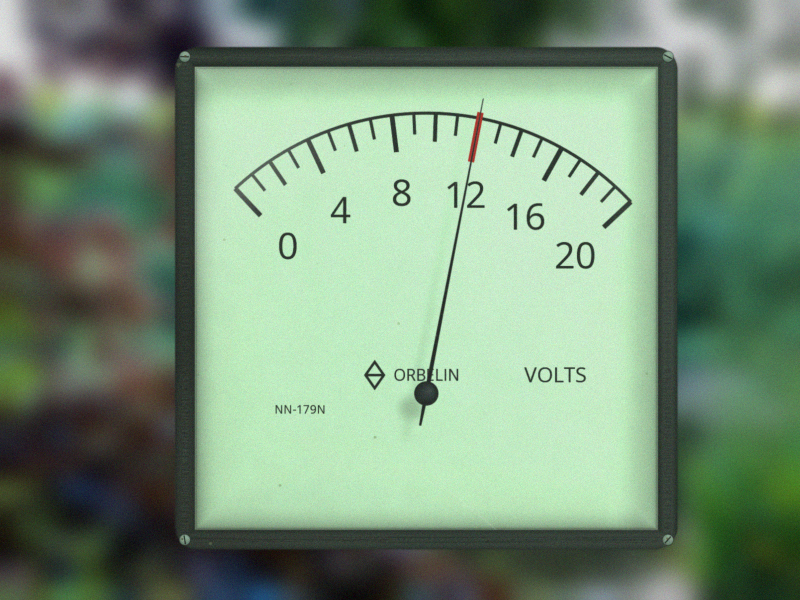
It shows value=12 unit=V
